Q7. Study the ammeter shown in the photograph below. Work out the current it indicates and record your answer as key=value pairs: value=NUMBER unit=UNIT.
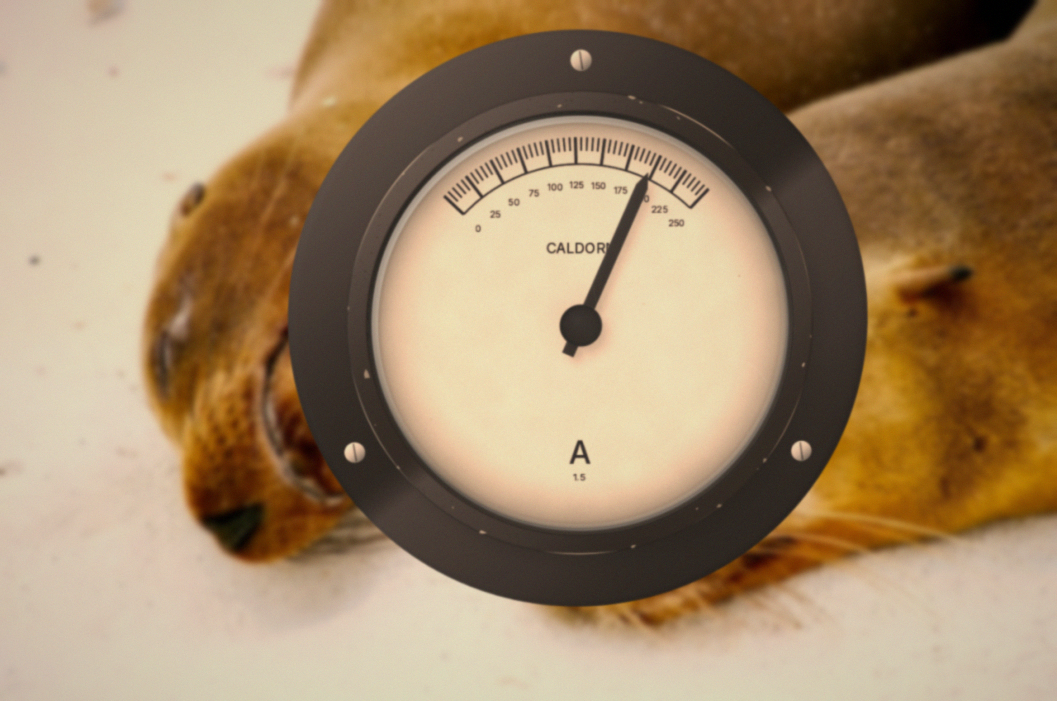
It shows value=195 unit=A
